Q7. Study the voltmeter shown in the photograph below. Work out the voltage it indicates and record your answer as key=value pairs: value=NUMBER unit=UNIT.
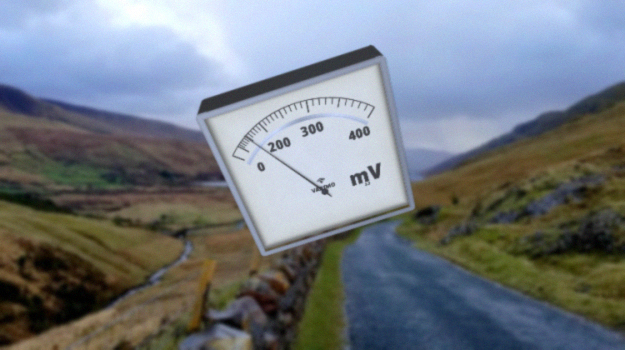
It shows value=150 unit=mV
